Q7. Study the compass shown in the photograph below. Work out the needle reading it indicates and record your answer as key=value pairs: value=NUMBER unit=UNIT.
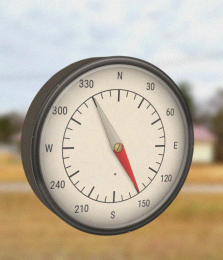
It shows value=150 unit=°
